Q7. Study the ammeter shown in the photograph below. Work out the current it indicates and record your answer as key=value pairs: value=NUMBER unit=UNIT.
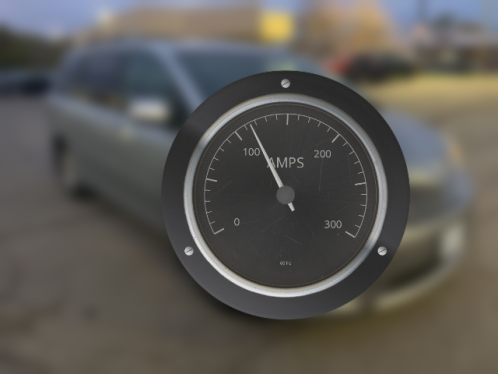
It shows value=115 unit=A
